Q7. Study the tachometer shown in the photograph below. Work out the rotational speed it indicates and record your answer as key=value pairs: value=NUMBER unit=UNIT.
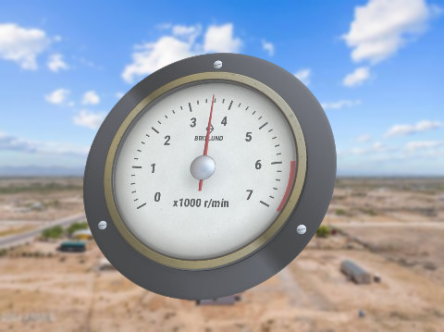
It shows value=3600 unit=rpm
